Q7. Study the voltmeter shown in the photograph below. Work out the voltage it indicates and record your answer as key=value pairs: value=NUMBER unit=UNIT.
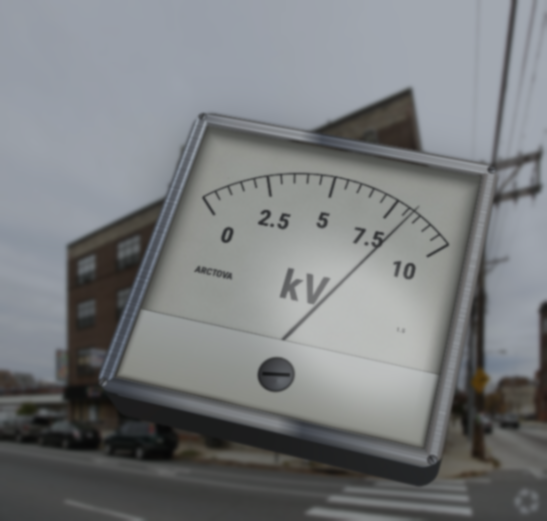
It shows value=8.25 unit=kV
